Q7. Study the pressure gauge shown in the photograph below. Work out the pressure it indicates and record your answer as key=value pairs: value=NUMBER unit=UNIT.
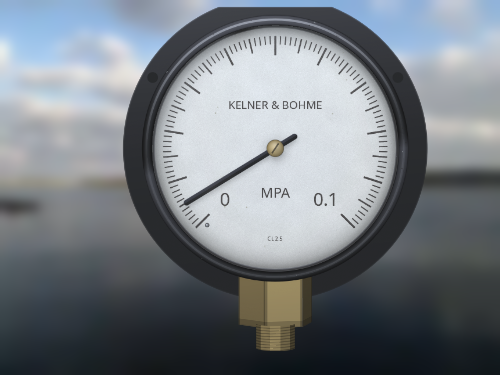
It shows value=0.005 unit=MPa
